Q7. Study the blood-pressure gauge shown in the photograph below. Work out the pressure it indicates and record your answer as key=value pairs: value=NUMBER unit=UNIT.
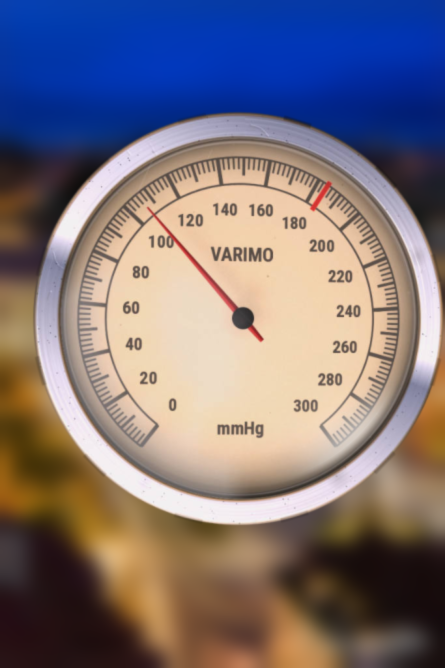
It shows value=106 unit=mmHg
